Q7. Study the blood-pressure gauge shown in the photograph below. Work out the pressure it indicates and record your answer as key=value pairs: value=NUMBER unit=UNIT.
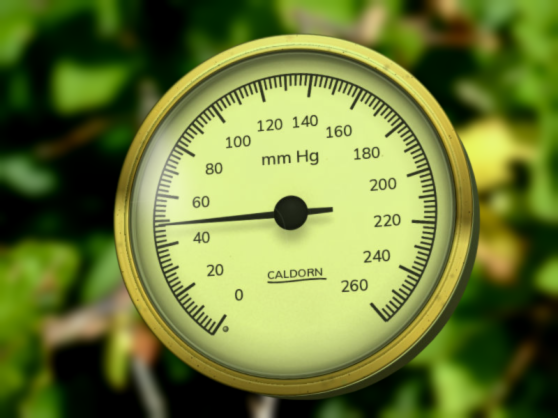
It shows value=48 unit=mmHg
